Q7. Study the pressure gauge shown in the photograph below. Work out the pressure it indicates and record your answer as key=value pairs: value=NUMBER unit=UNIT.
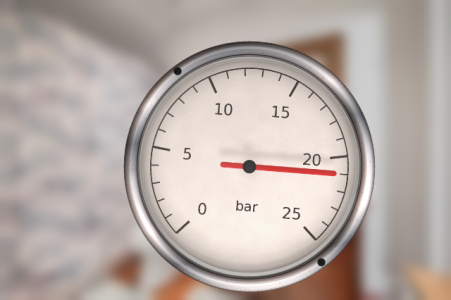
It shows value=21 unit=bar
